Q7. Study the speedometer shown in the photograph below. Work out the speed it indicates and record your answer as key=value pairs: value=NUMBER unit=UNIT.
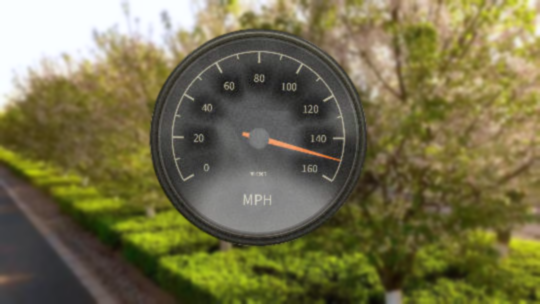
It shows value=150 unit=mph
